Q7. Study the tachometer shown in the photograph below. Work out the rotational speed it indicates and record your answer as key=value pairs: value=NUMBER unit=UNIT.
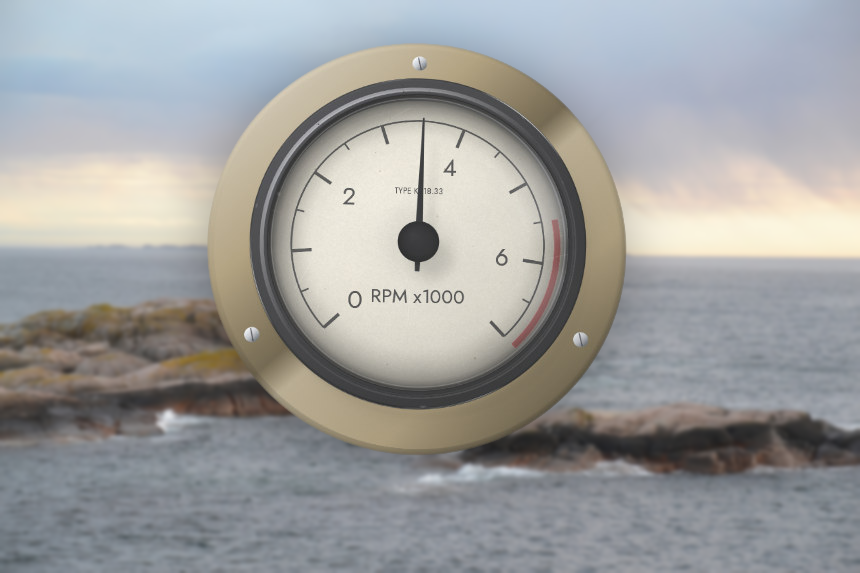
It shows value=3500 unit=rpm
